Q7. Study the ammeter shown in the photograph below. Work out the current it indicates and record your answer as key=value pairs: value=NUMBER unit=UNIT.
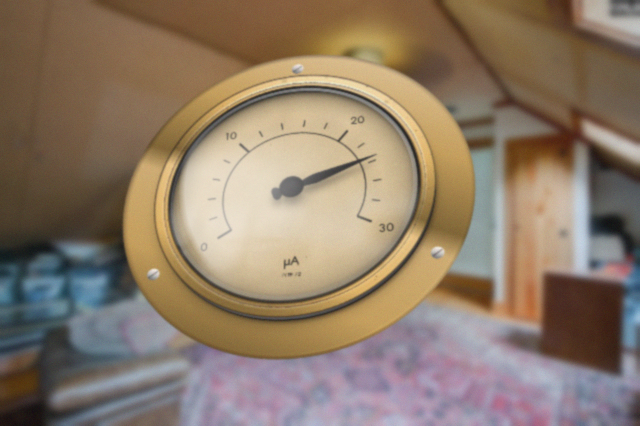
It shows value=24 unit=µA
